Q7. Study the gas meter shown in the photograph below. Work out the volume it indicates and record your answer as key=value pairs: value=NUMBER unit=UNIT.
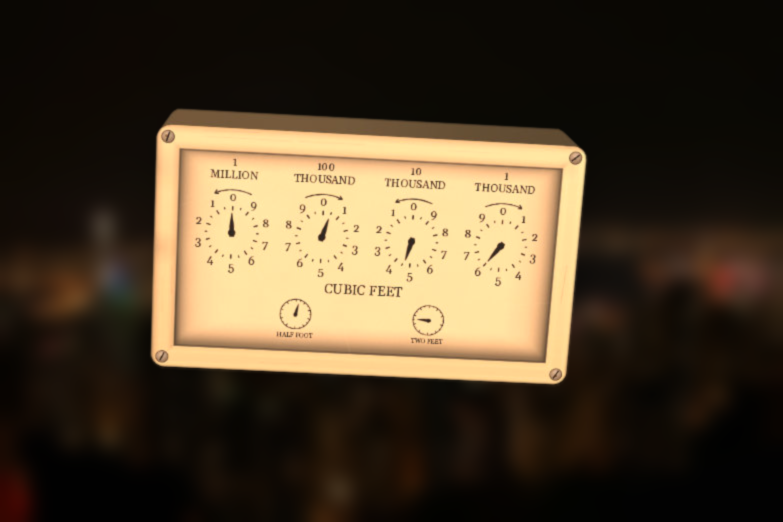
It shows value=4600 unit=ft³
